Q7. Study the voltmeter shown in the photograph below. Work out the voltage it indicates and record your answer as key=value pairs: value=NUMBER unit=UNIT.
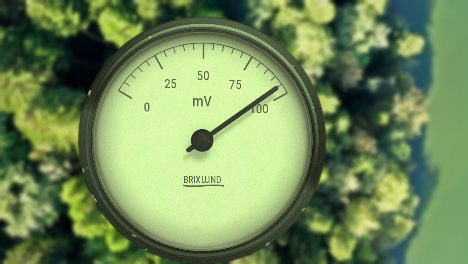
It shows value=95 unit=mV
